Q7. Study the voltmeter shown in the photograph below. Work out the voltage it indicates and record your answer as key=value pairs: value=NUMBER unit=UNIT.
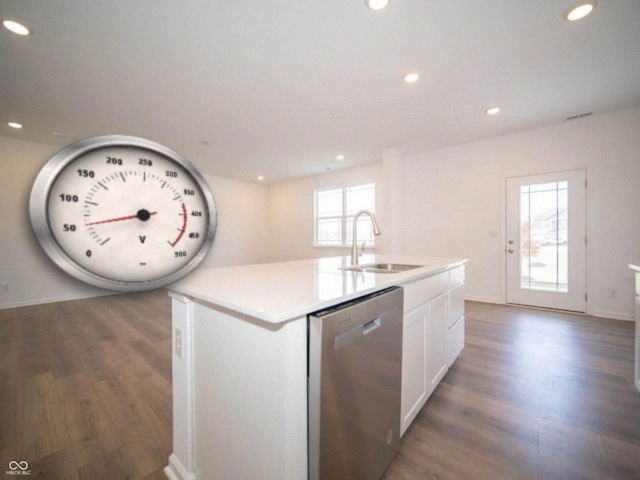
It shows value=50 unit=V
